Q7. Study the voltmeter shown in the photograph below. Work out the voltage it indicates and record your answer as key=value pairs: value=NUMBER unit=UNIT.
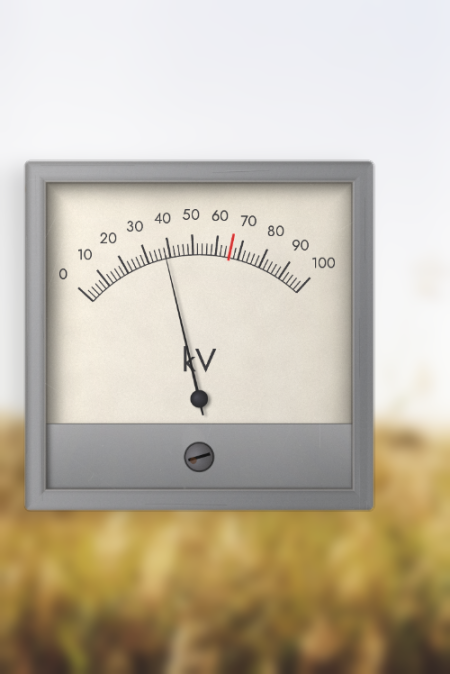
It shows value=38 unit=kV
